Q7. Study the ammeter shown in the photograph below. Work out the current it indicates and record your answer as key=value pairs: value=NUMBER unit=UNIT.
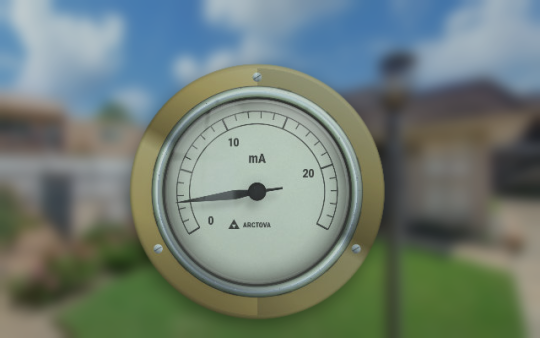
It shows value=2.5 unit=mA
